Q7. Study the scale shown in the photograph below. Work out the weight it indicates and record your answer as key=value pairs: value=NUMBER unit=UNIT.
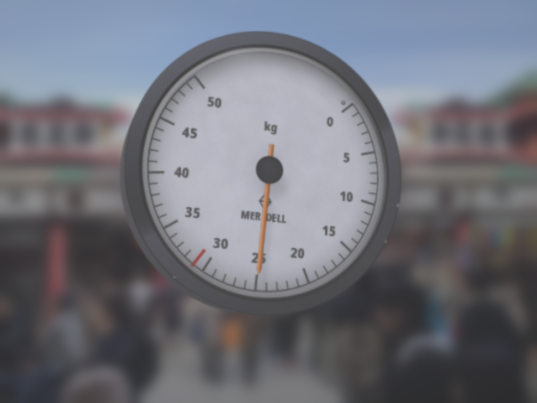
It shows value=25 unit=kg
